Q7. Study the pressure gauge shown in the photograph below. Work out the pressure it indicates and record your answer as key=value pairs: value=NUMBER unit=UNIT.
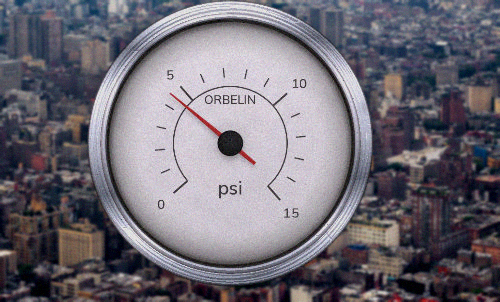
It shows value=4.5 unit=psi
